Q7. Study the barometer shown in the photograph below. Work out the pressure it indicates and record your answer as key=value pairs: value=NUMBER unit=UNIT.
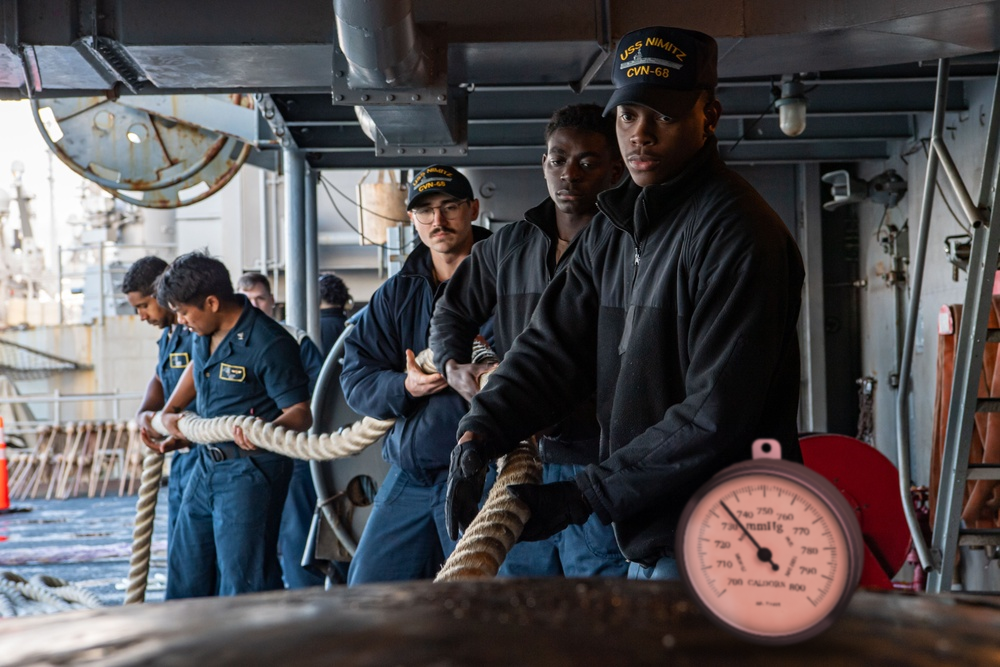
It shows value=735 unit=mmHg
